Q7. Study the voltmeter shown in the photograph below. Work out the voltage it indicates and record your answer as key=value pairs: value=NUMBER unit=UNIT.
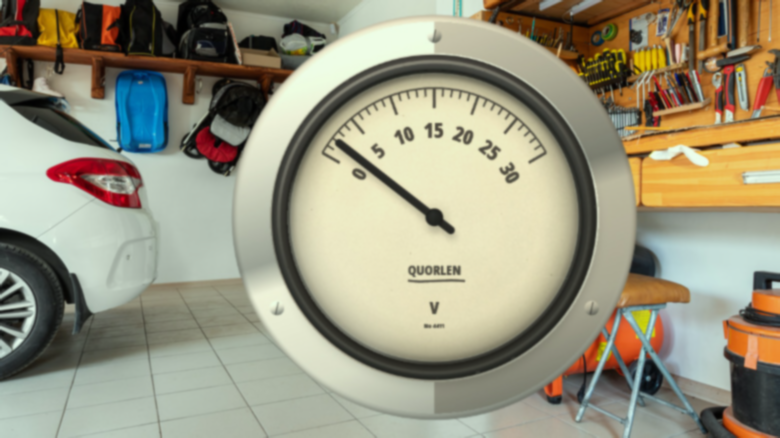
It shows value=2 unit=V
